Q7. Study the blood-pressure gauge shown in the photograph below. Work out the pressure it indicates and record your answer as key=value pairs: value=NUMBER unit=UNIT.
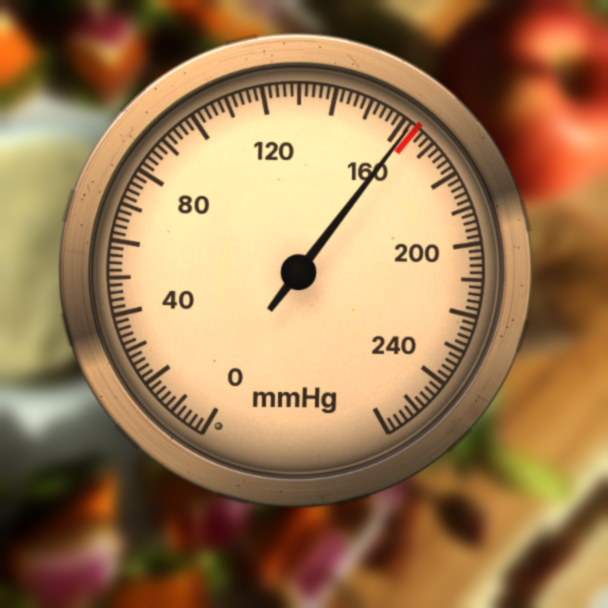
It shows value=162 unit=mmHg
